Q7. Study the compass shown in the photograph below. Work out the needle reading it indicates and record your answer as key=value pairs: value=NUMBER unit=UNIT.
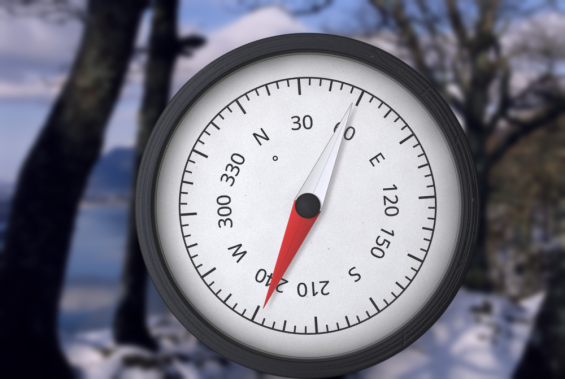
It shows value=237.5 unit=°
